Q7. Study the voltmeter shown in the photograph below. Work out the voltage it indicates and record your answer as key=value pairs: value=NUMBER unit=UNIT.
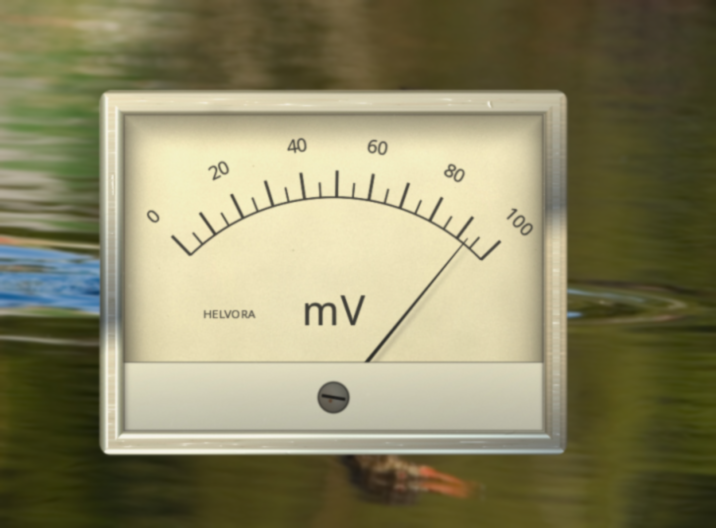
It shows value=92.5 unit=mV
